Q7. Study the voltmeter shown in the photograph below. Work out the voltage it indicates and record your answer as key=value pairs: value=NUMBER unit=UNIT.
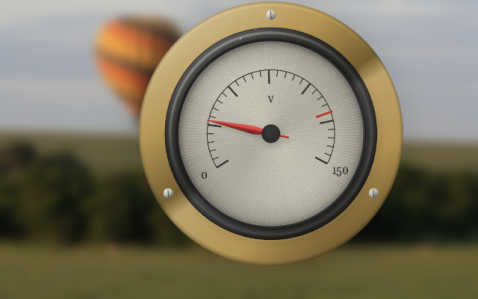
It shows value=27.5 unit=V
